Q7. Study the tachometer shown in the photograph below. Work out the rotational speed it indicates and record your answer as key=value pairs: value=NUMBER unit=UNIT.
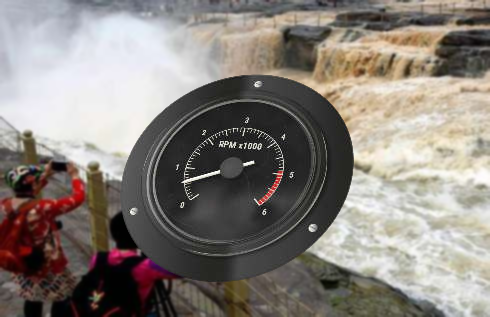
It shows value=500 unit=rpm
